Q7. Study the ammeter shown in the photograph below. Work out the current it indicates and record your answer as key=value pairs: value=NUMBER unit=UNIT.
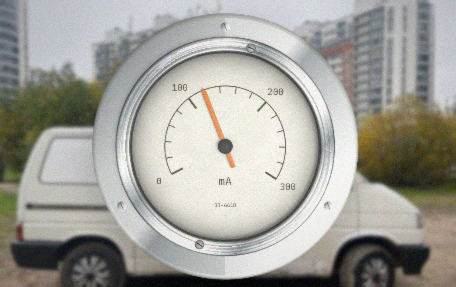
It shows value=120 unit=mA
